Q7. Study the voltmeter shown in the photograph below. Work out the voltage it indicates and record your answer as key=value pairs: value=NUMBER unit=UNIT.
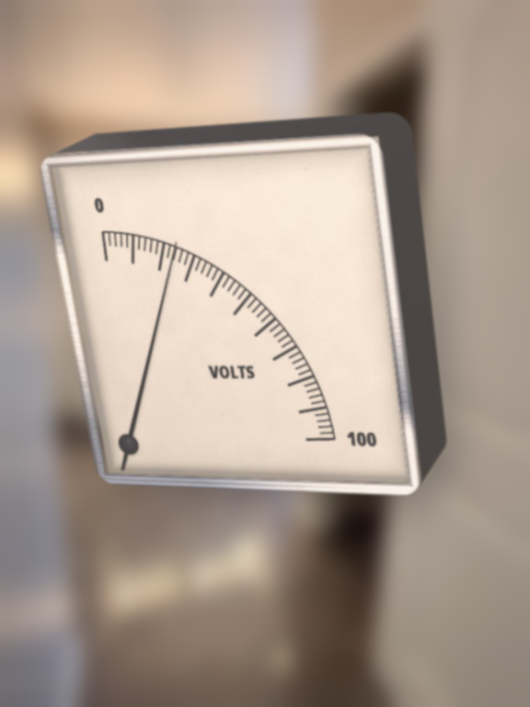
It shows value=24 unit=V
